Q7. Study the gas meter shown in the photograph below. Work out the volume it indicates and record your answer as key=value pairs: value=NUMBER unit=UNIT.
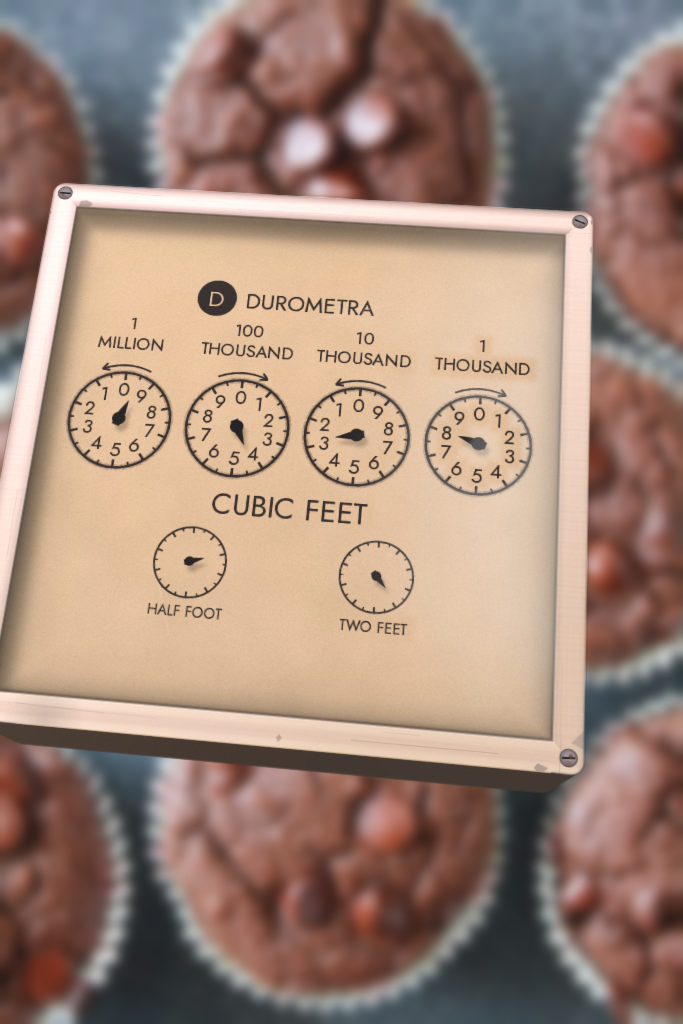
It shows value=942800 unit=ft³
